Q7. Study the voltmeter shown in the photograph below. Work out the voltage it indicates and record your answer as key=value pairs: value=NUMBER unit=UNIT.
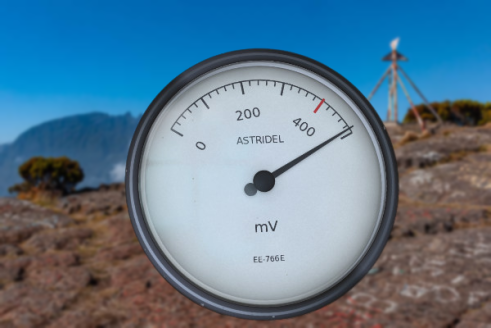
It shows value=490 unit=mV
